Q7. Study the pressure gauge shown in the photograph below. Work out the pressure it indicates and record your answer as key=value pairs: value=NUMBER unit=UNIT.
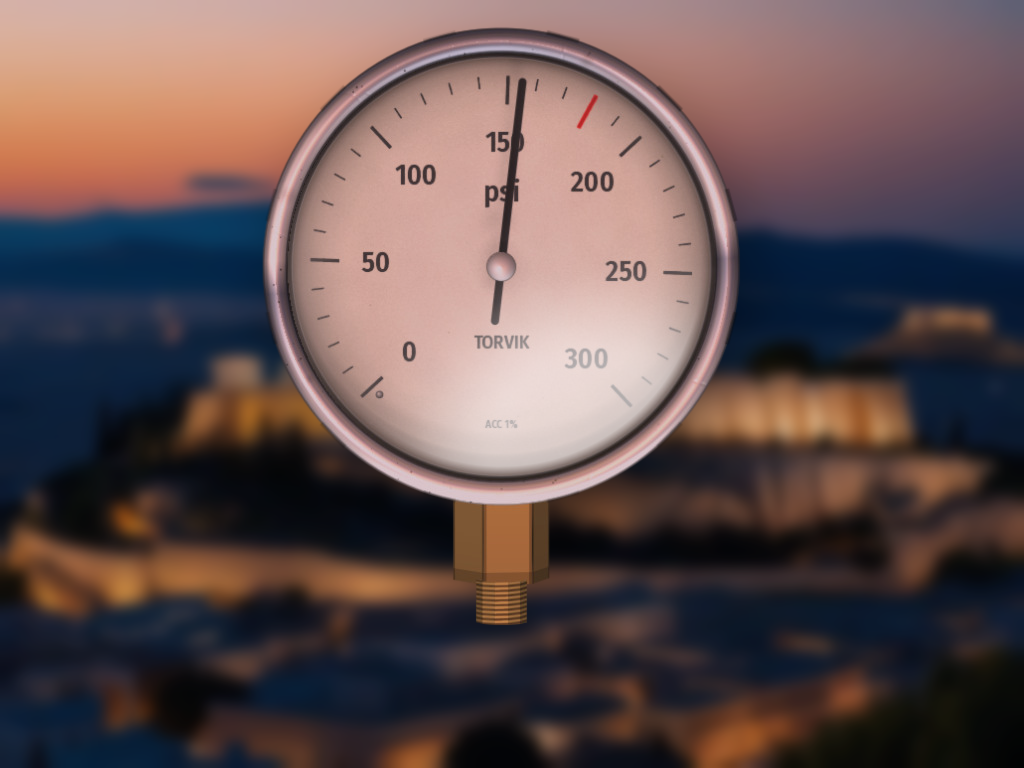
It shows value=155 unit=psi
